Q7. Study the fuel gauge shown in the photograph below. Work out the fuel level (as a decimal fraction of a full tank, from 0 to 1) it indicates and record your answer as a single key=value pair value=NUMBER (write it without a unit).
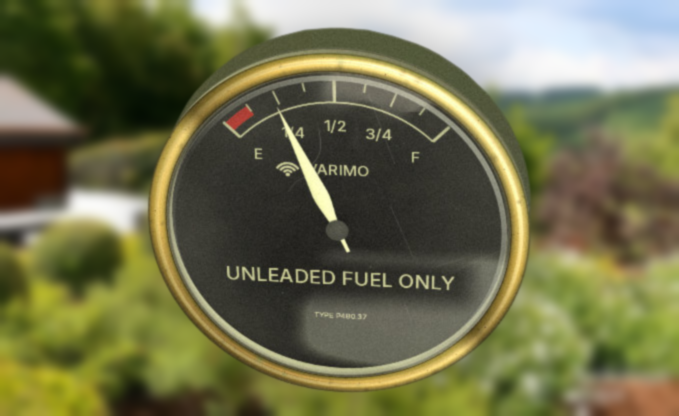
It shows value=0.25
